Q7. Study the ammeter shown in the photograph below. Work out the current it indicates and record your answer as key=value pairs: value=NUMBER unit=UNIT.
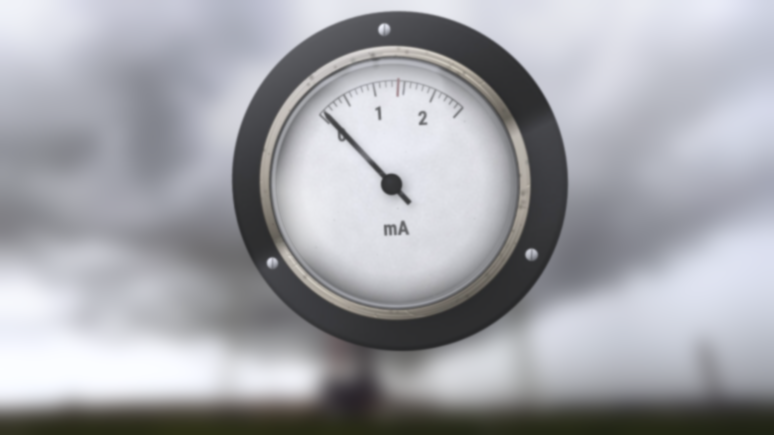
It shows value=0.1 unit=mA
